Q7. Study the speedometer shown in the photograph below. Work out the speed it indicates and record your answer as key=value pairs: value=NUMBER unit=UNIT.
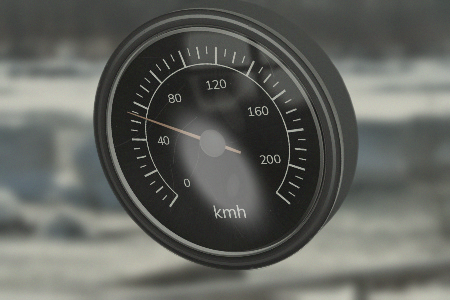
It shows value=55 unit=km/h
